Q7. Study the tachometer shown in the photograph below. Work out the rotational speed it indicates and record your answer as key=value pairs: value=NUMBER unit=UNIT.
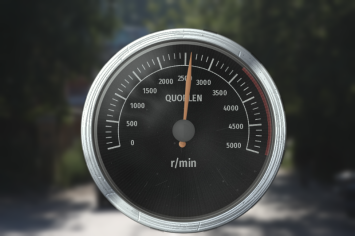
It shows value=2600 unit=rpm
